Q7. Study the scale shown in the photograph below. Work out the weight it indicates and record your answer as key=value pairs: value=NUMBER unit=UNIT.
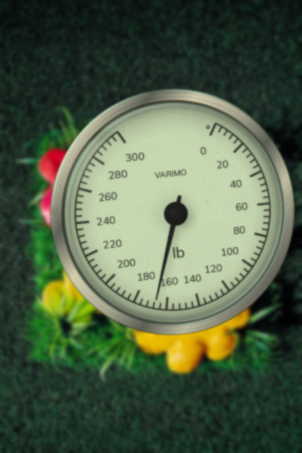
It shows value=168 unit=lb
